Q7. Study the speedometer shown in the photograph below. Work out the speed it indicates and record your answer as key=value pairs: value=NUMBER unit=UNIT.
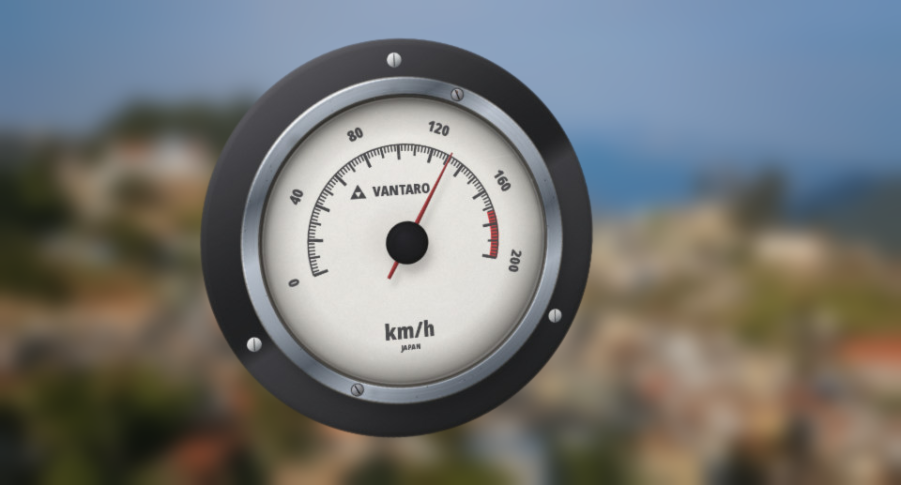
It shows value=130 unit=km/h
